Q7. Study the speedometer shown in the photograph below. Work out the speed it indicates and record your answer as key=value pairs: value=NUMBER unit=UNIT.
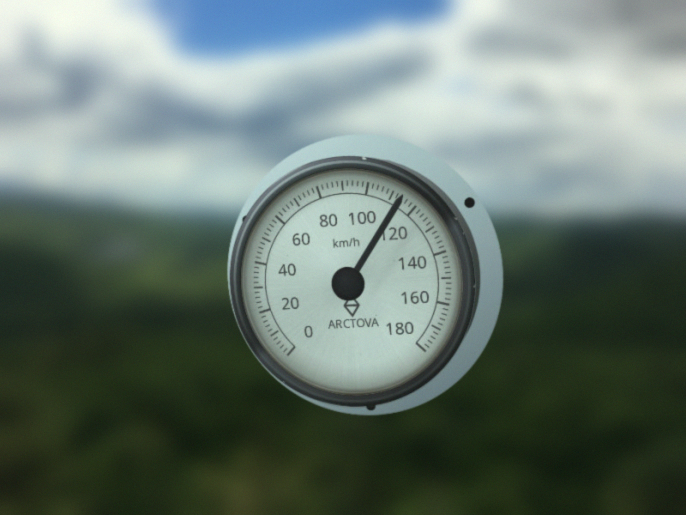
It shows value=114 unit=km/h
